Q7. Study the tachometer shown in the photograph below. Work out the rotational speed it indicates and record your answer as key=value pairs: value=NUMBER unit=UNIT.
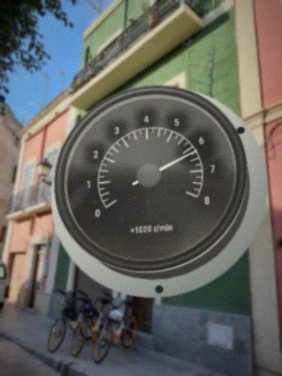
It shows value=6250 unit=rpm
